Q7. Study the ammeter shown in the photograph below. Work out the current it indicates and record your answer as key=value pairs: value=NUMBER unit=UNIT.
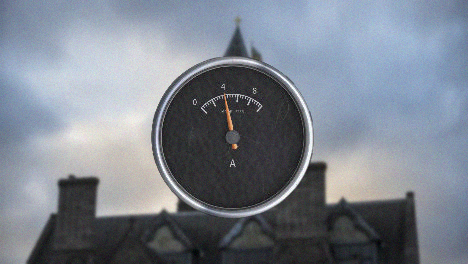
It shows value=4 unit=A
